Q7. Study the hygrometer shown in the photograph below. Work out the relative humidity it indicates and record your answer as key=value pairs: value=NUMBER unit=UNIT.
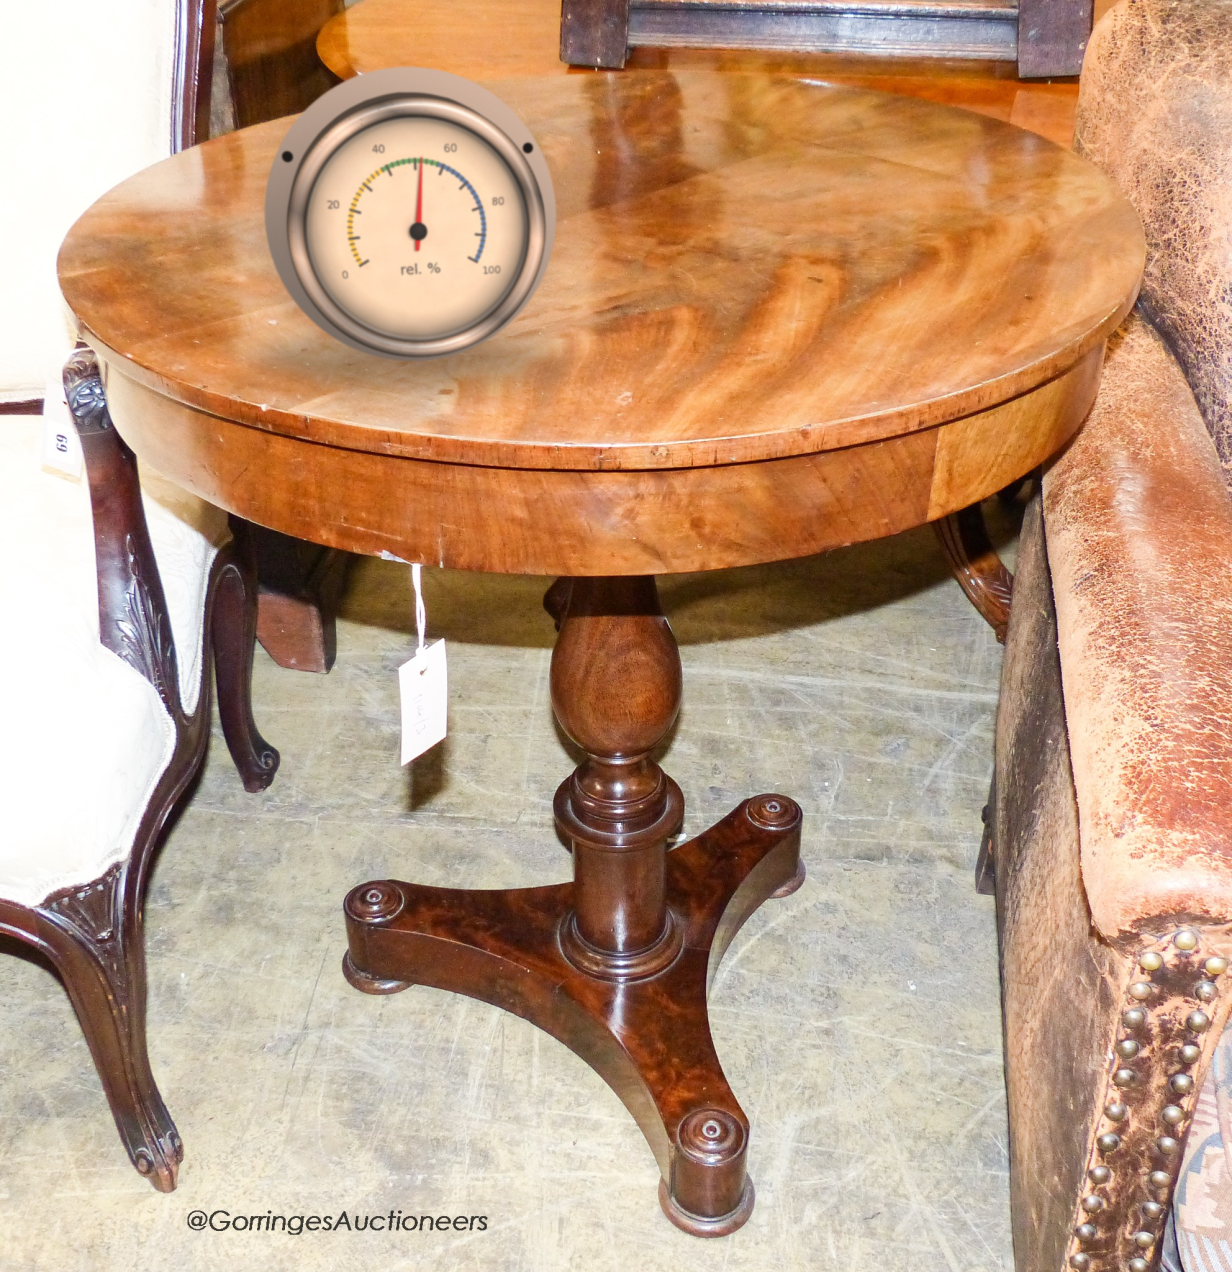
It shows value=52 unit=%
